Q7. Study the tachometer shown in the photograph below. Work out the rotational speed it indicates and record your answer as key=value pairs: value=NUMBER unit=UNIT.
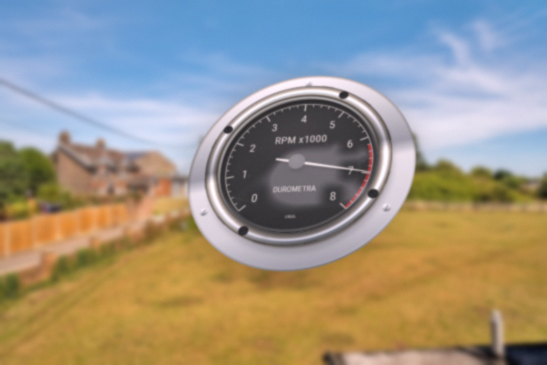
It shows value=7000 unit=rpm
